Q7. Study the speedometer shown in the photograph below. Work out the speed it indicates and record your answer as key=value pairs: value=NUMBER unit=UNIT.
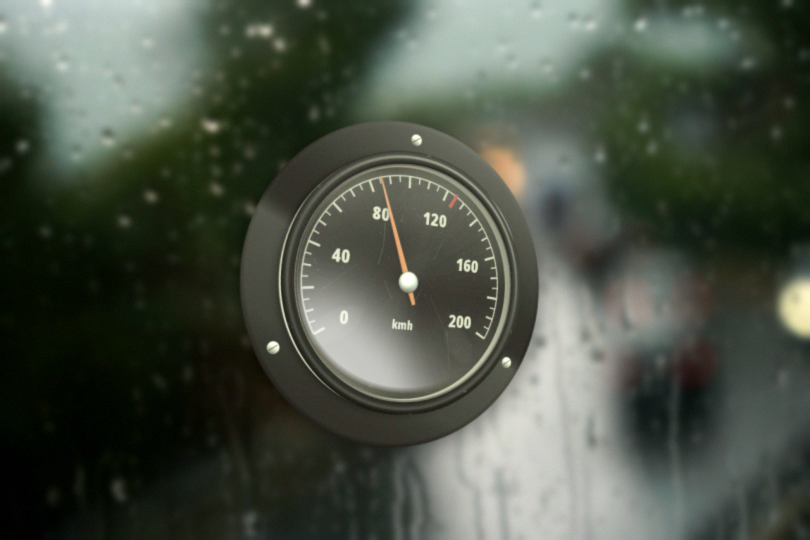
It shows value=85 unit=km/h
